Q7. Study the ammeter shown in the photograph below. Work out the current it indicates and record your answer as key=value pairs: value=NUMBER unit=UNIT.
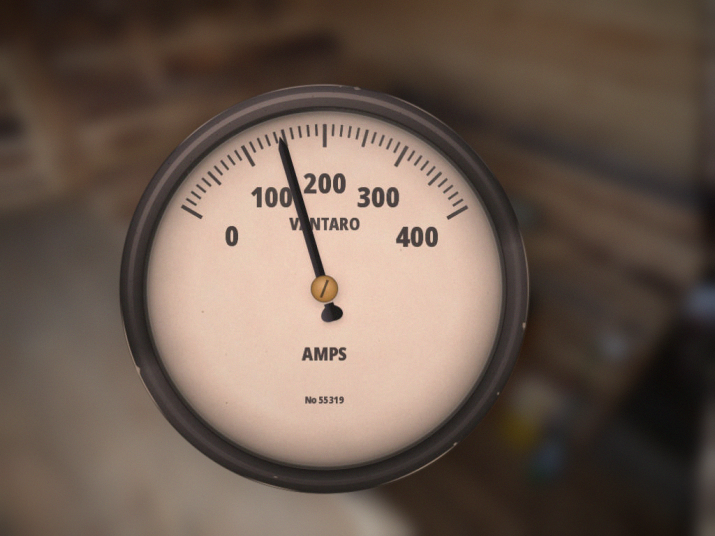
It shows value=145 unit=A
